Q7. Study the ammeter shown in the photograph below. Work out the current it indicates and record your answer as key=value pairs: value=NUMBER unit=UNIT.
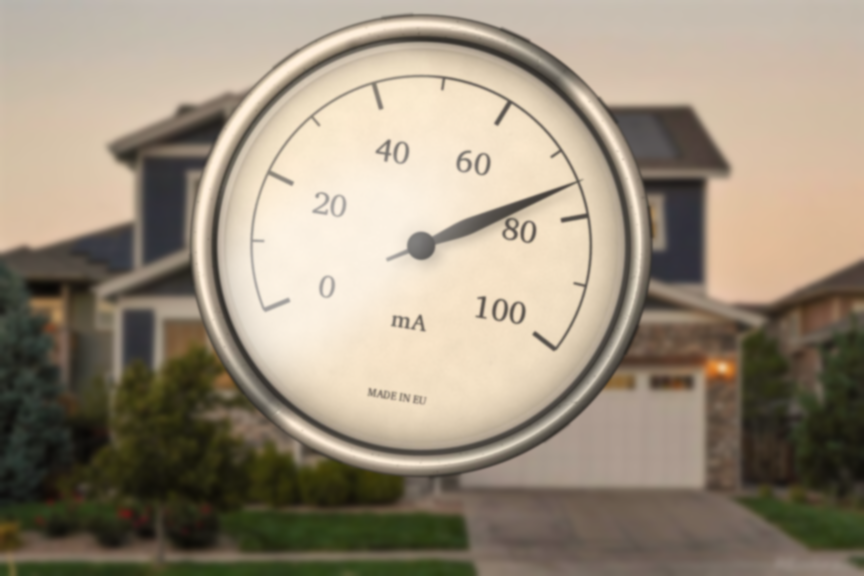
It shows value=75 unit=mA
